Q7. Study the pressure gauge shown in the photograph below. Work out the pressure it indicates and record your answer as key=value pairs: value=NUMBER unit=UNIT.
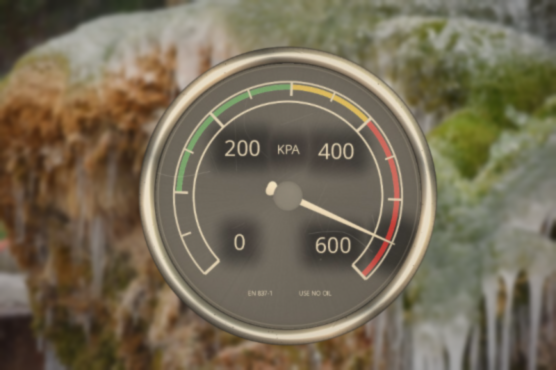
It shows value=550 unit=kPa
